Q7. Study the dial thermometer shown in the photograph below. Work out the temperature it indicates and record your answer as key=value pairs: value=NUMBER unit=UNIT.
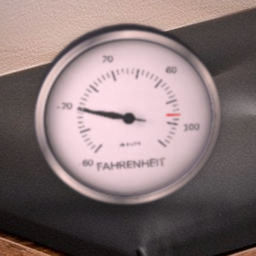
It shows value=-20 unit=°F
